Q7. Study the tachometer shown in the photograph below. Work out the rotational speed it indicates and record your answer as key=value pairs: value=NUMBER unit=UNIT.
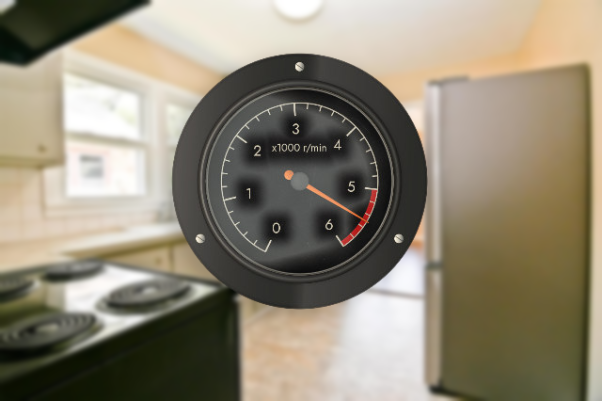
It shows value=5500 unit=rpm
